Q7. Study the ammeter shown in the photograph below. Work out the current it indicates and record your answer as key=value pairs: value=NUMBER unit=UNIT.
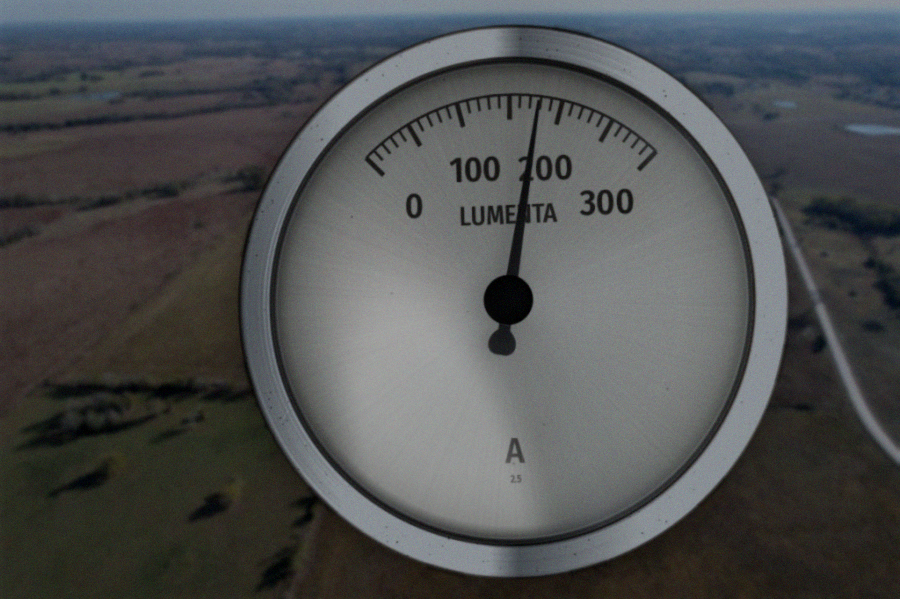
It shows value=180 unit=A
